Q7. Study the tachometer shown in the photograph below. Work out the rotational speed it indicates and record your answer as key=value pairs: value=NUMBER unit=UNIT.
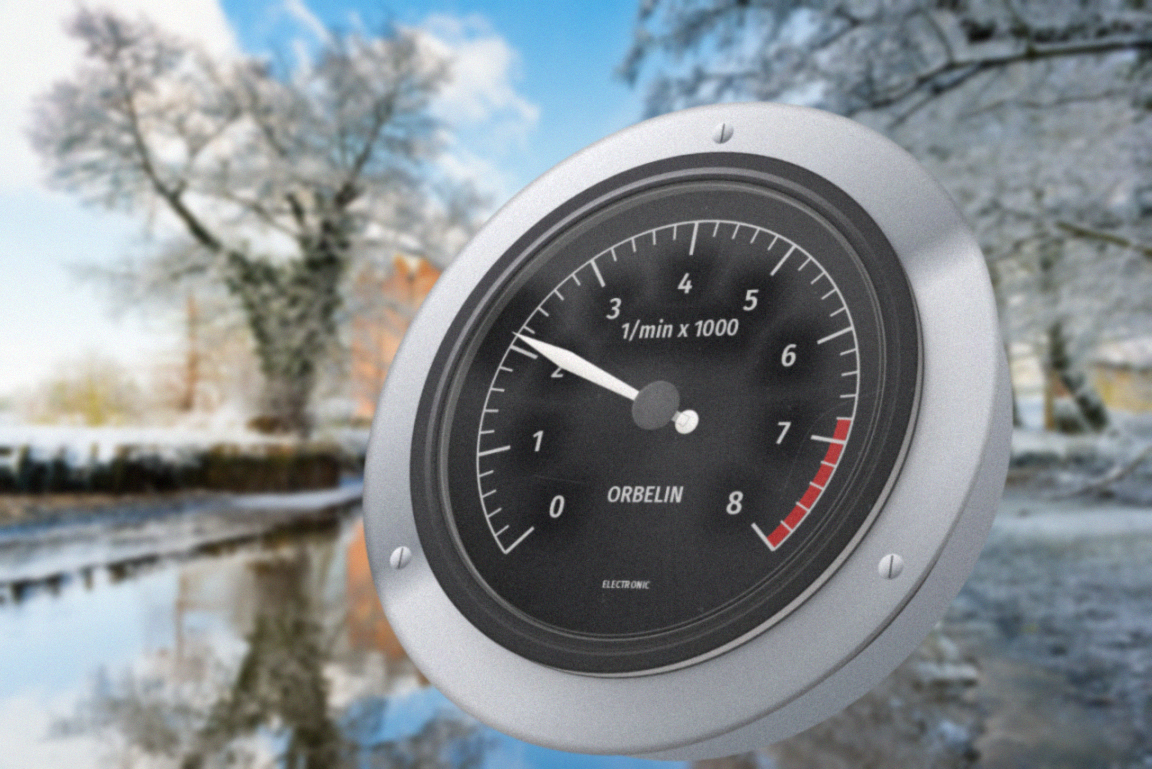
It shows value=2100 unit=rpm
